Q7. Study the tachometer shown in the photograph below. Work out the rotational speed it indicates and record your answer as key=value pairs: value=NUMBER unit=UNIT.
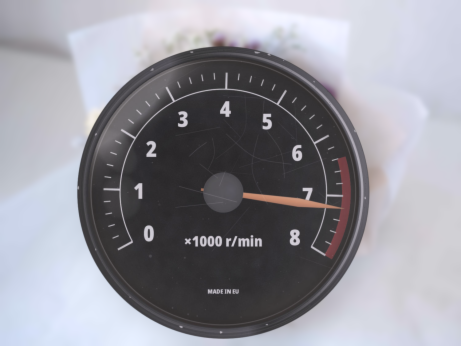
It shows value=7200 unit=rpm
